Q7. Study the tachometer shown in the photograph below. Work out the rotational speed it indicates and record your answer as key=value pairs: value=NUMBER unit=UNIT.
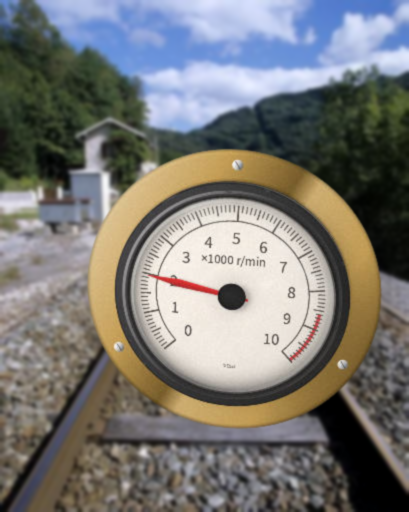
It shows value=2000 unit=rpm
